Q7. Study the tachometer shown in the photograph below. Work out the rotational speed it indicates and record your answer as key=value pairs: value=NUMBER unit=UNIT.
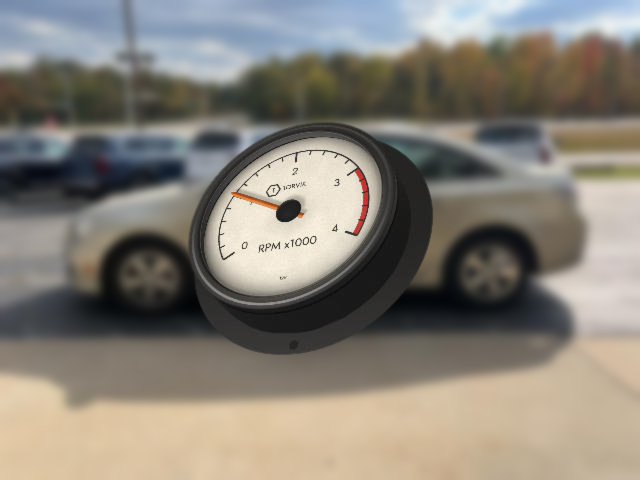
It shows value=1000 unit=rpm
